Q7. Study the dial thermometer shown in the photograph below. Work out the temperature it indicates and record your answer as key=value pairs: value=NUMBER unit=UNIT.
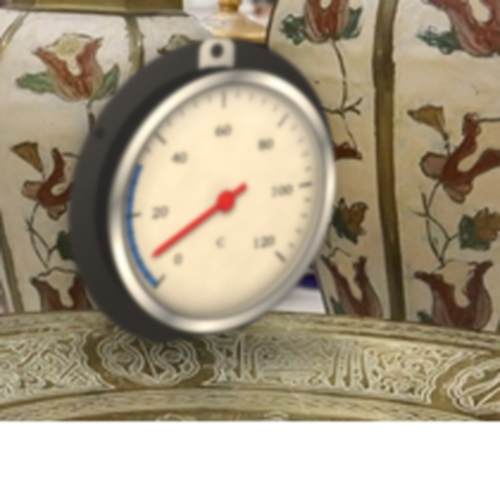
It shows value=8 unit=°C
